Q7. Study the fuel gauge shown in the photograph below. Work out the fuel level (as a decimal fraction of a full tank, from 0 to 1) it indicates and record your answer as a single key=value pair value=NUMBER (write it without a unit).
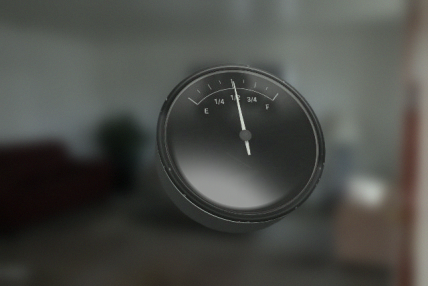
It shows value=0.5
